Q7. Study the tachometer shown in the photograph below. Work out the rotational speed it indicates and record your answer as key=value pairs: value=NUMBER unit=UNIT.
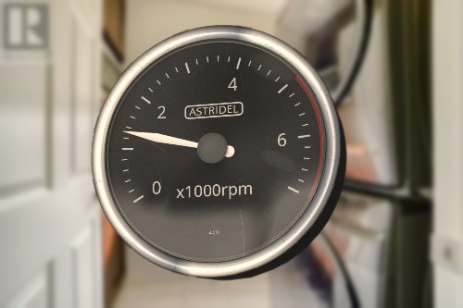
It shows value=1300 unit=rpm
